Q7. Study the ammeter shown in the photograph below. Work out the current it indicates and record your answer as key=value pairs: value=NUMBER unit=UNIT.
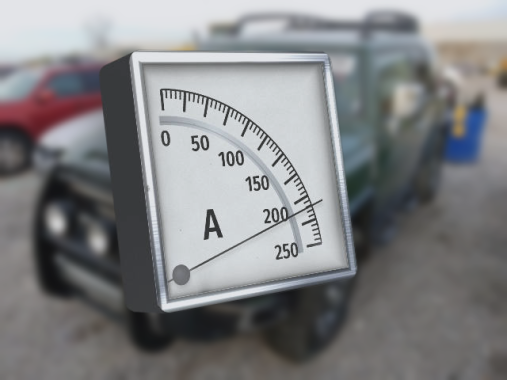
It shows value=210 unit=A
